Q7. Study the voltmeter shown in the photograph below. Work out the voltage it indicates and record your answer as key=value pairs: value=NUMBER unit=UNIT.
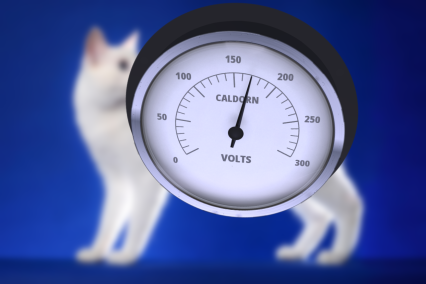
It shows value=170 unit=V
